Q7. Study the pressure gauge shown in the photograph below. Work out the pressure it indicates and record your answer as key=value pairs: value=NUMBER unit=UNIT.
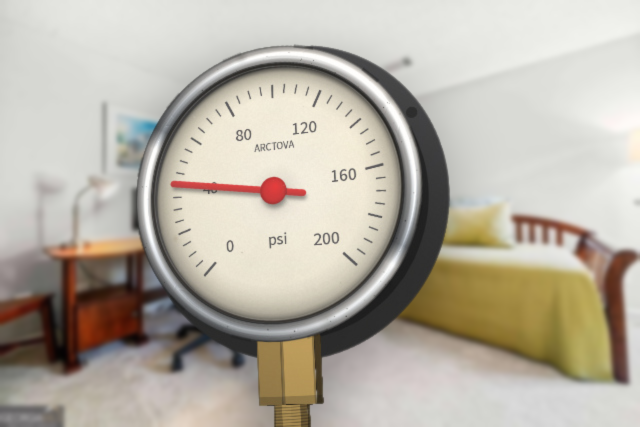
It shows value=40 unit=psi
